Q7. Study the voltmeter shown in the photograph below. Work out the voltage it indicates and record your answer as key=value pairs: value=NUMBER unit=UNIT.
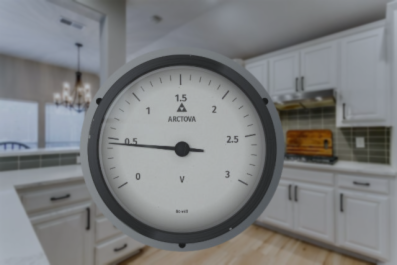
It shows value=0.45 unit=V
